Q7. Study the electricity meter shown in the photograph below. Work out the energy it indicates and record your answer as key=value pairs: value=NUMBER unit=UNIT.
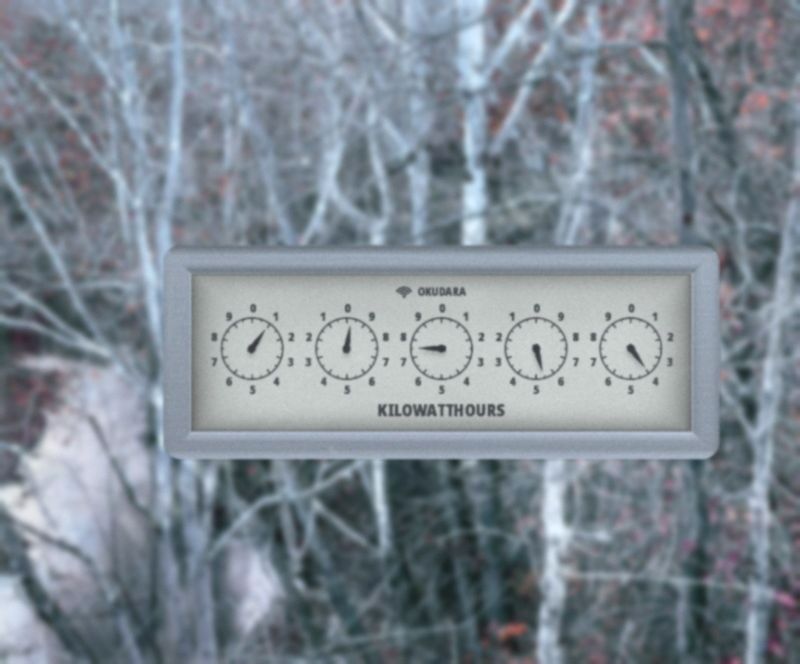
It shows value=9754 unit=kWh
